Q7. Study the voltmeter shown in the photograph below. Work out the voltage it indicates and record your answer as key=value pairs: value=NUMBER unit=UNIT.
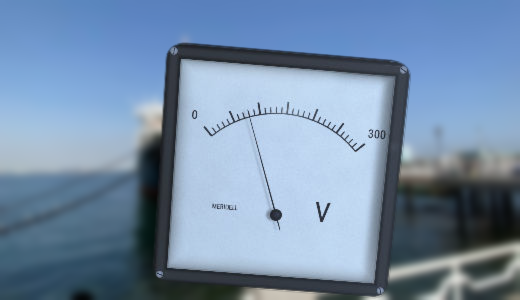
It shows value=80 unit=V
